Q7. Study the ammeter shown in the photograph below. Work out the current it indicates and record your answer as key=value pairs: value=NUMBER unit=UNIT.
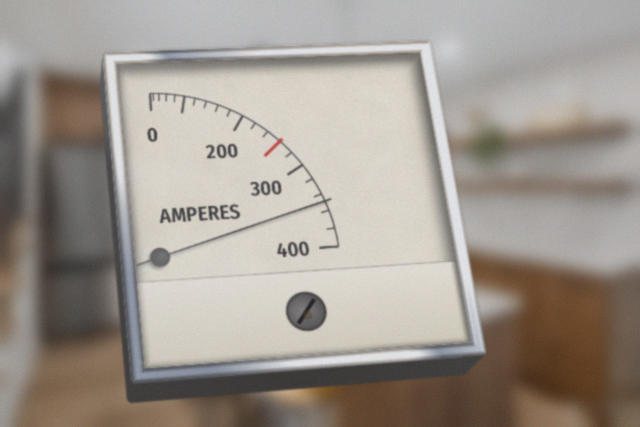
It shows value=350 unit=A
